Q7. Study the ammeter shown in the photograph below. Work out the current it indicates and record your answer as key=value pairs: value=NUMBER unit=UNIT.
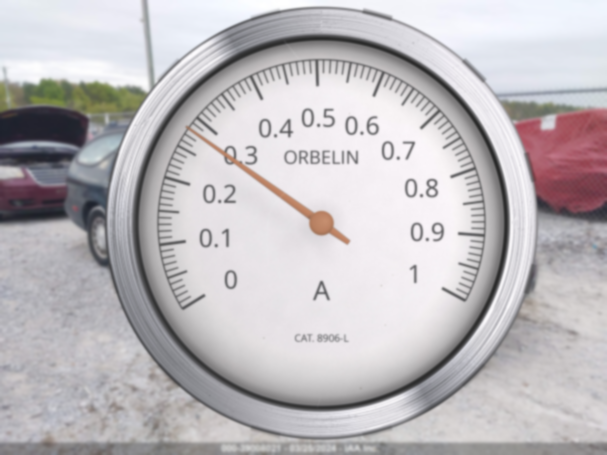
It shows value=0.28 unit=A
